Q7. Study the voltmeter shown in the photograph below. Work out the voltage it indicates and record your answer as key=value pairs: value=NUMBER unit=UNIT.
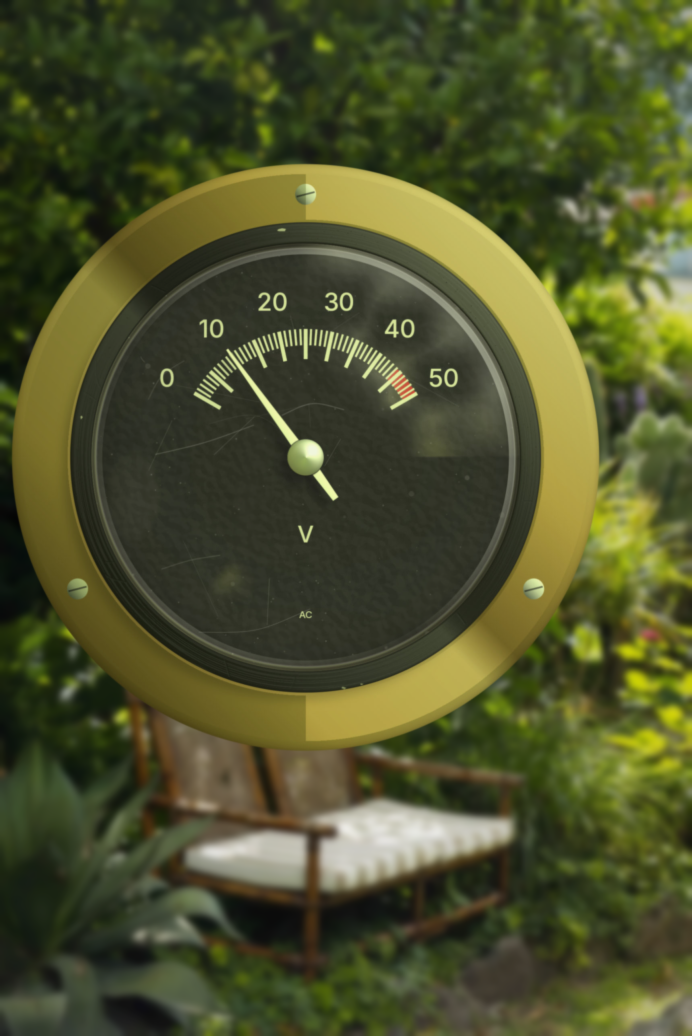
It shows value=10 unit=V
